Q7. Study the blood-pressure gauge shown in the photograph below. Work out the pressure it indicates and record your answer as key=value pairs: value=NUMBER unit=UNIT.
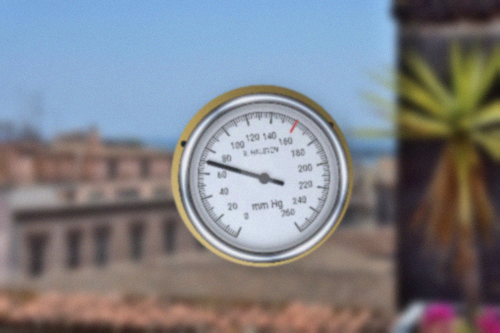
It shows value=70 unit=mmHg
